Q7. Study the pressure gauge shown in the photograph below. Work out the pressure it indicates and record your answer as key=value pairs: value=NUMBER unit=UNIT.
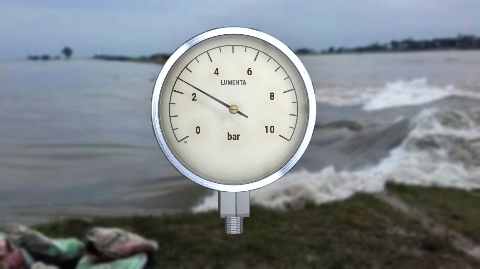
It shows value=2.5 unit=bar
